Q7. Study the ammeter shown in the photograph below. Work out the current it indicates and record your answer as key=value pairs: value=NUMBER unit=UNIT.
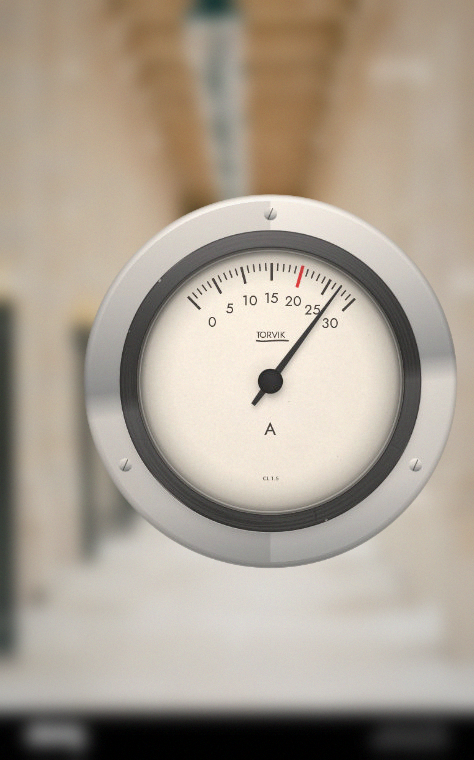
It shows value=27 unit=A
